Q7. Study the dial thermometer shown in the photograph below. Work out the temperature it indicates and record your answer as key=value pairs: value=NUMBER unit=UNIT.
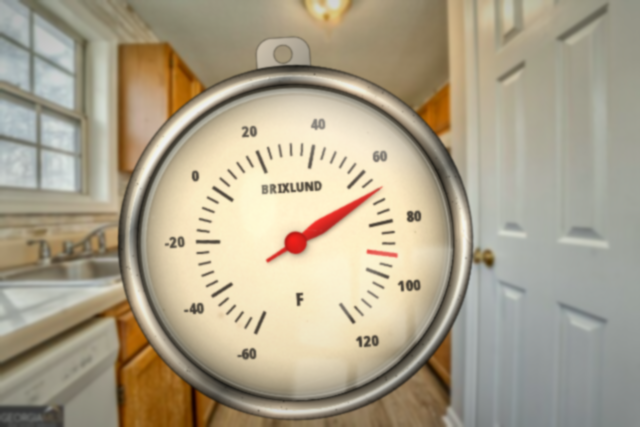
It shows value=68 unit=°F
